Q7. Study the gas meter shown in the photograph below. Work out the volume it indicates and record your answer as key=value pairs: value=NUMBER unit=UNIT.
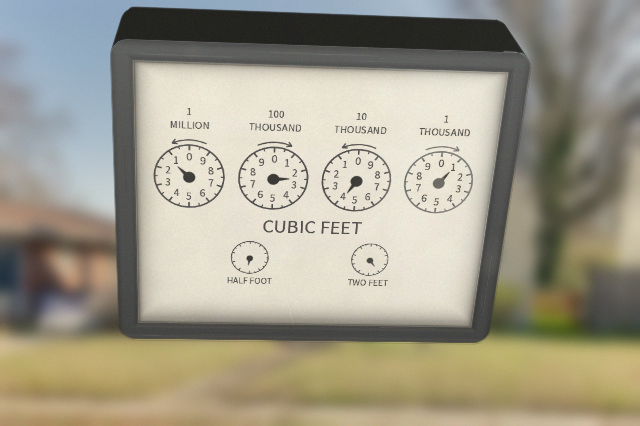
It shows value=124100 unit=ft³
